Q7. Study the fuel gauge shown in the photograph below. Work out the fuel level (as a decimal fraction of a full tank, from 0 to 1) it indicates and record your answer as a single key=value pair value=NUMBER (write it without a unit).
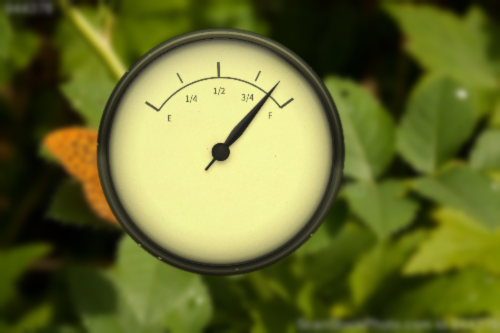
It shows value=0.875
